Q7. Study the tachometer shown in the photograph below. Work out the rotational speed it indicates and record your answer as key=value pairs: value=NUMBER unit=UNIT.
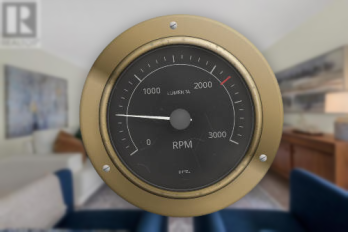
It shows value=500 unit=rpm
